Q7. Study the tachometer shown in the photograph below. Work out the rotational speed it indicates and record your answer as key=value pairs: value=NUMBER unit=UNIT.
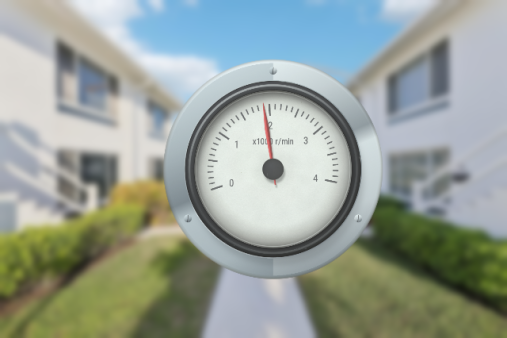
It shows value=1900 unit=rpm
